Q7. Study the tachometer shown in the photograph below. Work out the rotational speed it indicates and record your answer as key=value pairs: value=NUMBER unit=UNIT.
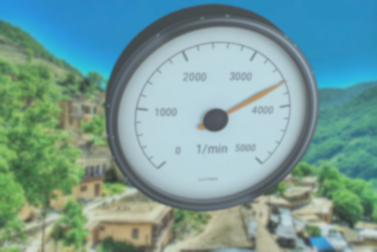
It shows value=3600 unit=rpm
